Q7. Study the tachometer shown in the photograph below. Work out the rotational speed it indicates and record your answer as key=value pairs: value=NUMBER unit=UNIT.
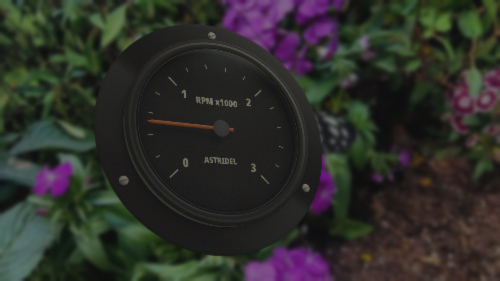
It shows value=500 unit=rpm
